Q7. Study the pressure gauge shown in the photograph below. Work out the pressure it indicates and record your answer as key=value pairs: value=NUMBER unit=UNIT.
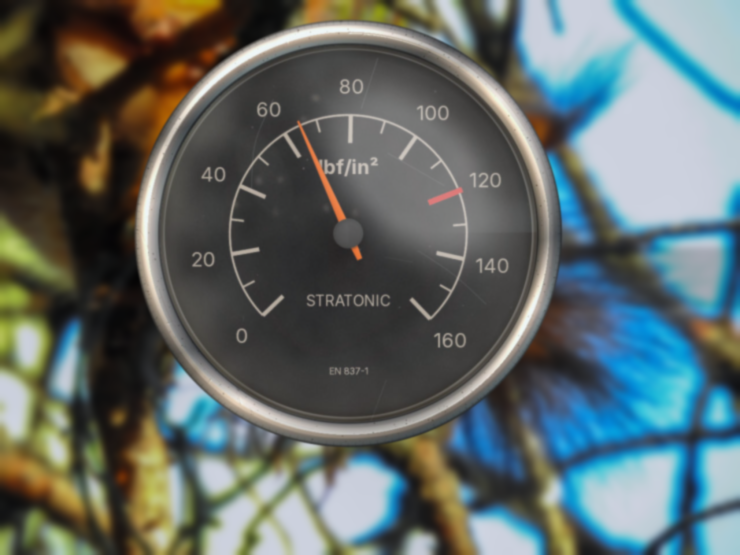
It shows value=65 unit=psi
